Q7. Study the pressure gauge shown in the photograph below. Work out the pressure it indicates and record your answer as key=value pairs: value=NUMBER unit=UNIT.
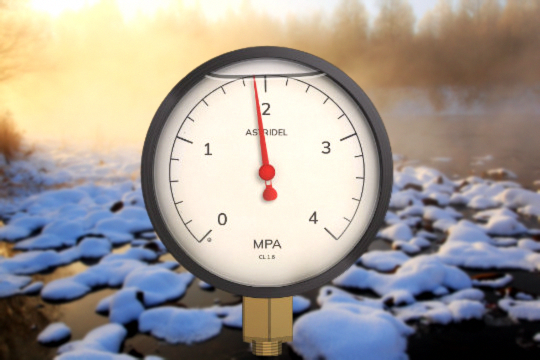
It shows value=1.9 unit=MPa
